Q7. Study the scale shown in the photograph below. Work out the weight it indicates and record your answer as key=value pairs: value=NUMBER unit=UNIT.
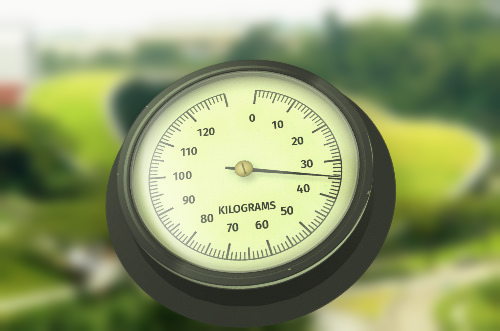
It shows value=35 unit=kg
